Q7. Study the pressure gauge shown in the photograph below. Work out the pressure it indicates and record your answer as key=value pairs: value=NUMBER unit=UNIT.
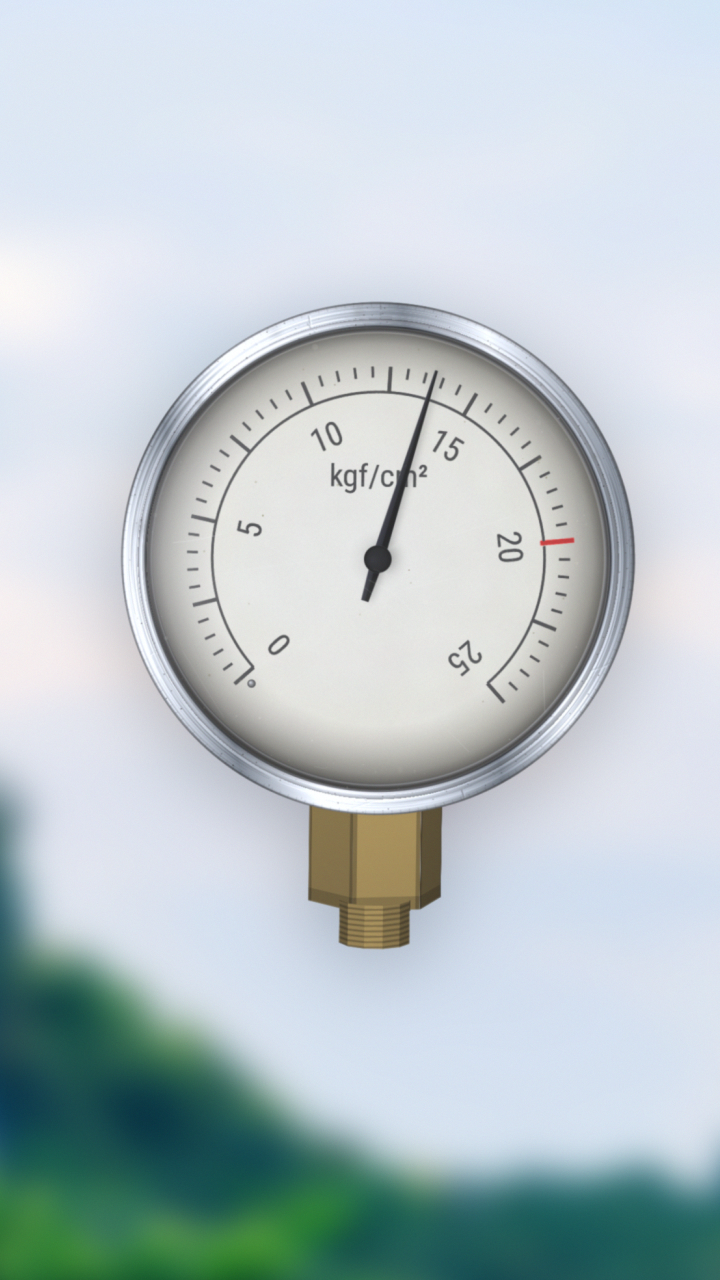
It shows value=13.75 unit=kg/cm²
